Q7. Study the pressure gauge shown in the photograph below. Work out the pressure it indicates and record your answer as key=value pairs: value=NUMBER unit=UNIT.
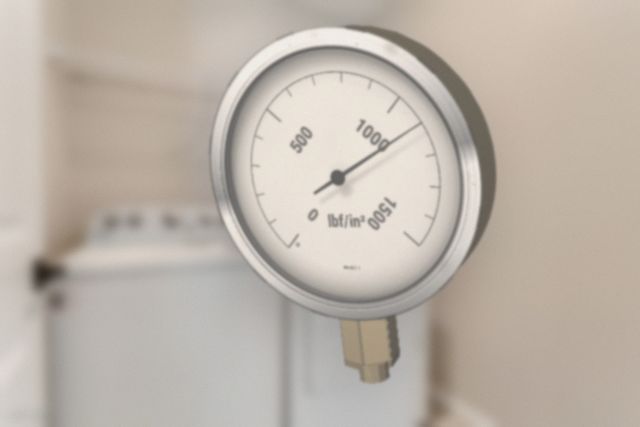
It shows value=1100 unit=psi
